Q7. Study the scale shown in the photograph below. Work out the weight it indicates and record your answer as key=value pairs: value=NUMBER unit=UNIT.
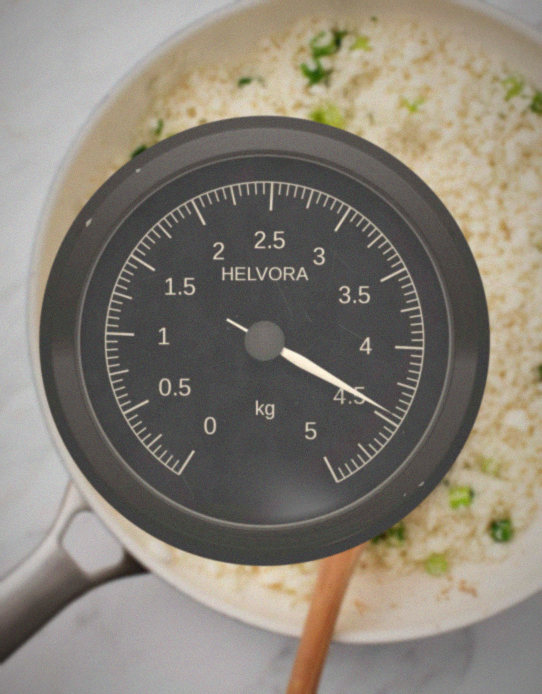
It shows value=4.45 unit=kg
